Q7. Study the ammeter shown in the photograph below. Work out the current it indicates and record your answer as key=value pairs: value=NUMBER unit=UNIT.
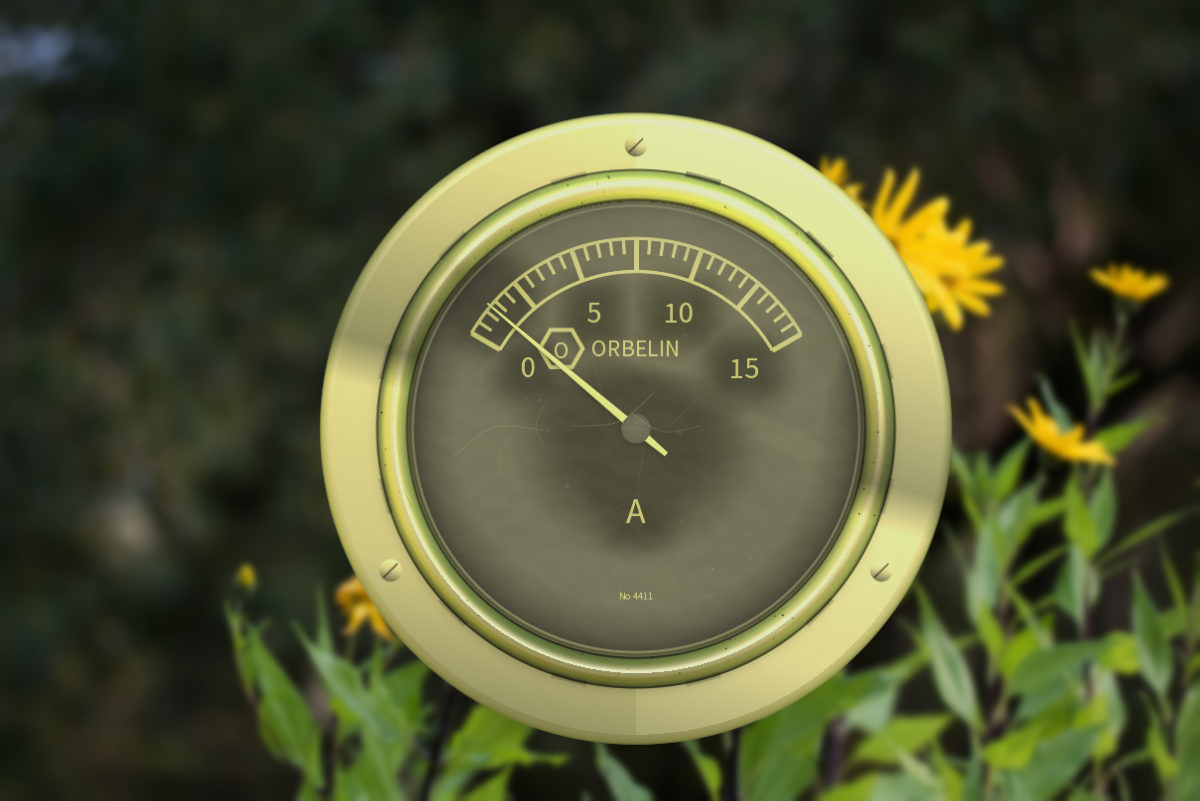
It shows value=1.25 unit=A
